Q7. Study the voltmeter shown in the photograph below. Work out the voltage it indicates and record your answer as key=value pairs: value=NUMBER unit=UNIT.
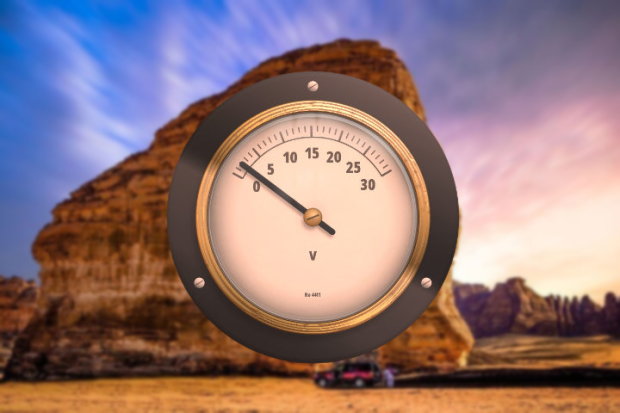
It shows value=2 unit=V
